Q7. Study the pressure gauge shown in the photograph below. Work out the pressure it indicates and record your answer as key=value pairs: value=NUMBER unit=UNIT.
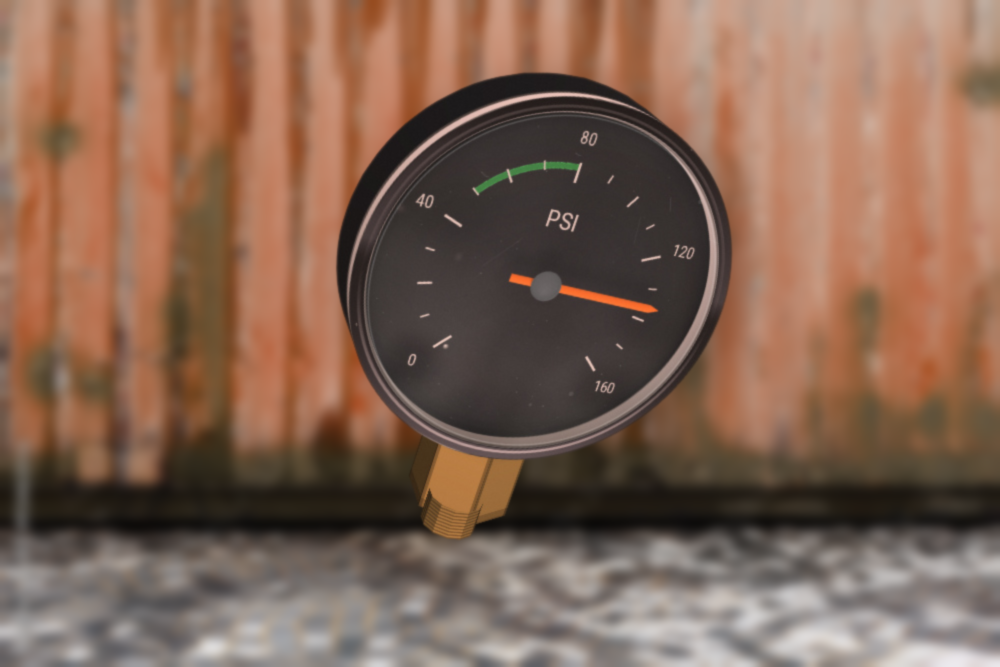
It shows value=135 unit=psi
